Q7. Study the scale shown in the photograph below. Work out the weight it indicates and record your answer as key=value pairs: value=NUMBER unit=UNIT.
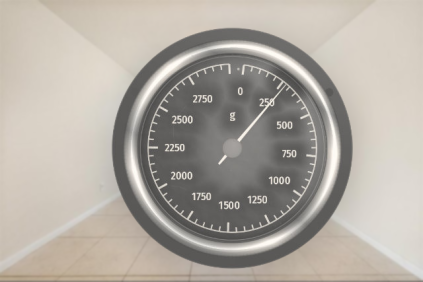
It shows value=275 unit=g
